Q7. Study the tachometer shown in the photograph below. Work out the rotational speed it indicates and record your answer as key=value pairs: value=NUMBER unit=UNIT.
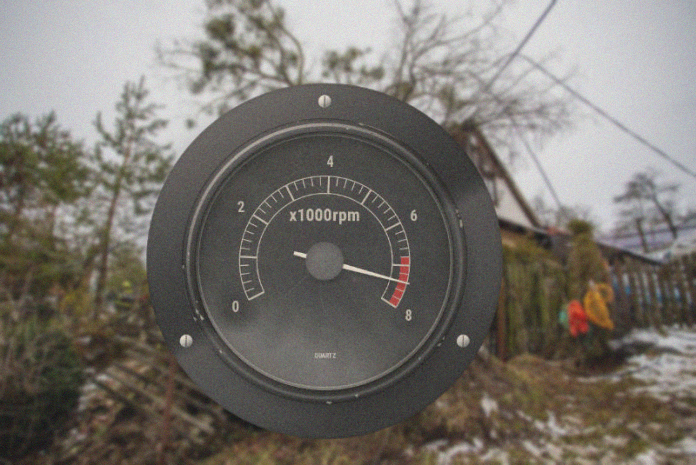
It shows value=7400 unit=rpm
